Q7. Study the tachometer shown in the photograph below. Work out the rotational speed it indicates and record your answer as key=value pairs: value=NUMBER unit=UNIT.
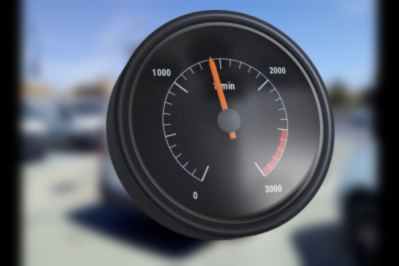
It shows value=1400 unit=rpm
